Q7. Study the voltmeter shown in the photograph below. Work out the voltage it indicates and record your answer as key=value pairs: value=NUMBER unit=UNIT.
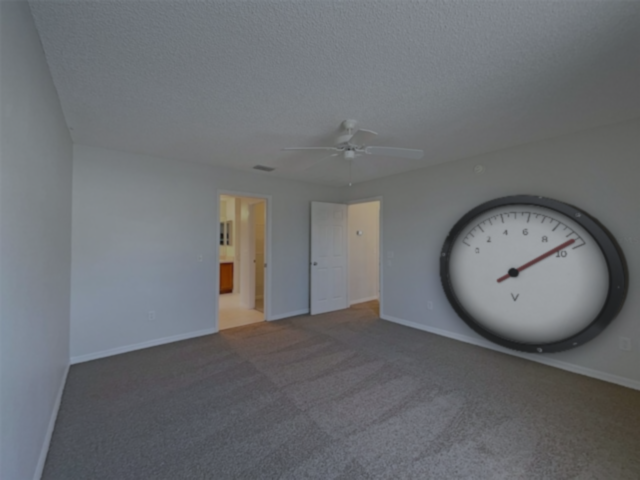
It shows value=9.5 unit=V
